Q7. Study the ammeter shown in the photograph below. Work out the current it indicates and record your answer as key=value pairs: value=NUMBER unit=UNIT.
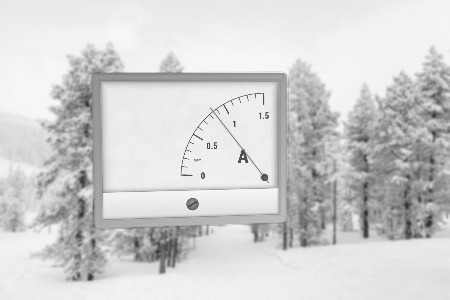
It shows value=0.85 unit=A
